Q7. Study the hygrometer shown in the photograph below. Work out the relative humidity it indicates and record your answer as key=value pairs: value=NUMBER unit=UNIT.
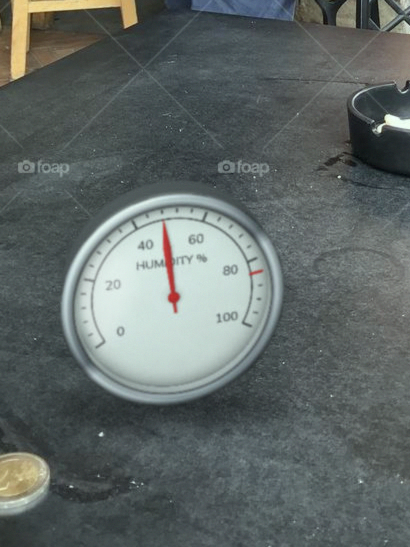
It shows value=48 unit=%
